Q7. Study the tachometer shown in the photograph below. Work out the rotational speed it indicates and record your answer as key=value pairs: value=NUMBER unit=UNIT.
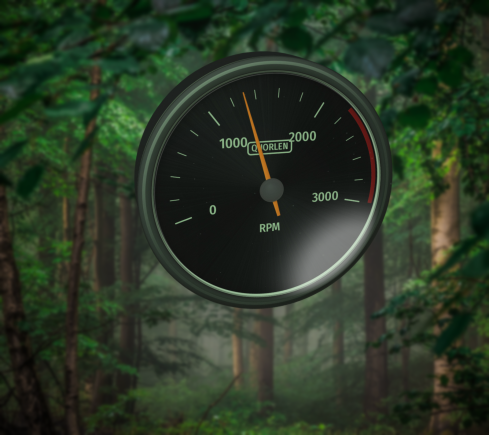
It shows value=1300 unit=rpm
